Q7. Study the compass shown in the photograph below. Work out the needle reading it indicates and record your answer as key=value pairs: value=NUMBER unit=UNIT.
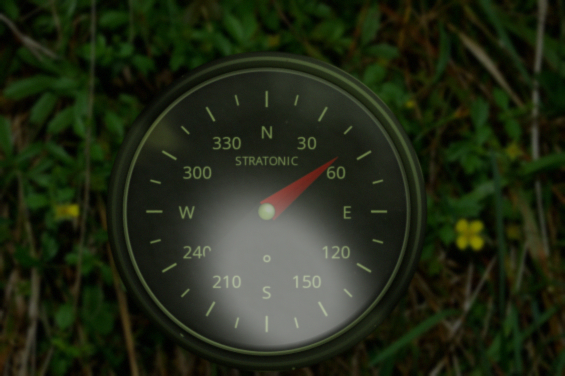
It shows value=52.5 unit=°
